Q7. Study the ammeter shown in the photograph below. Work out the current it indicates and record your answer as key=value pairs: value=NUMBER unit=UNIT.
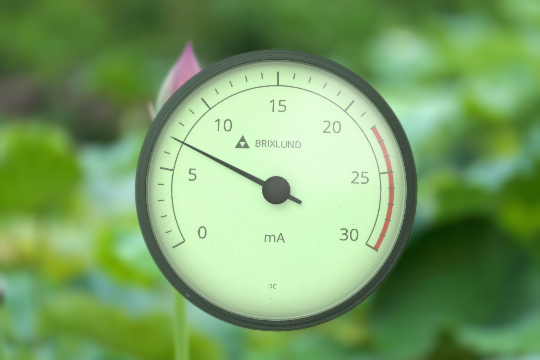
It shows value=7 unit=mA
